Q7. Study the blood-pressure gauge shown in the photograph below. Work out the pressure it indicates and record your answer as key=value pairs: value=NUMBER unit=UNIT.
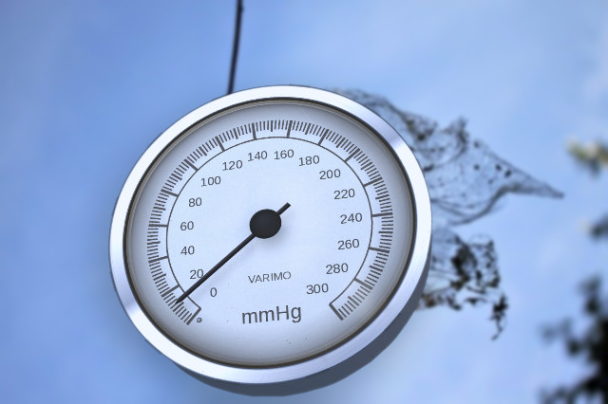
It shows value=10 unit=mmHg
